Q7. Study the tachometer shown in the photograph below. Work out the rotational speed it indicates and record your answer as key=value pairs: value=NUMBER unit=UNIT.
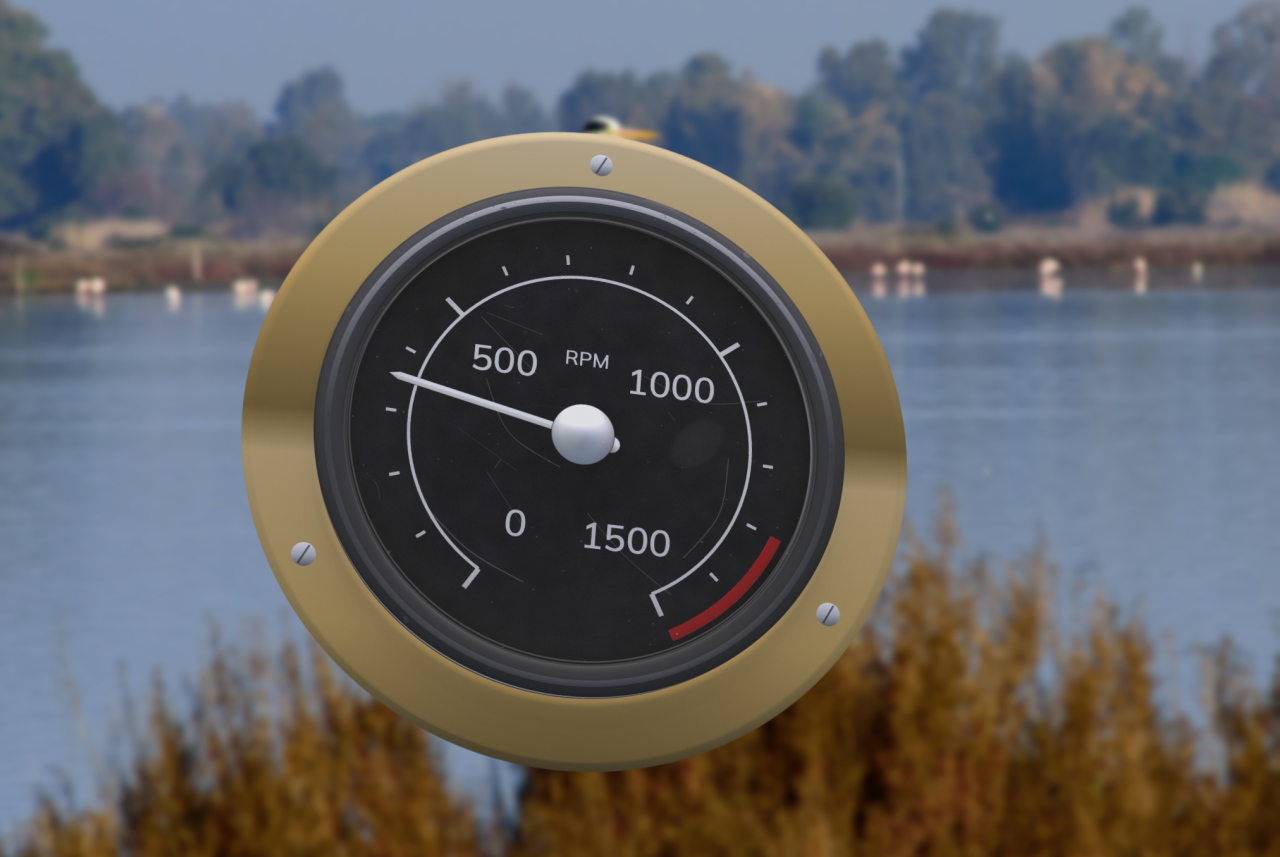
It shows value=350 unit=rpm
